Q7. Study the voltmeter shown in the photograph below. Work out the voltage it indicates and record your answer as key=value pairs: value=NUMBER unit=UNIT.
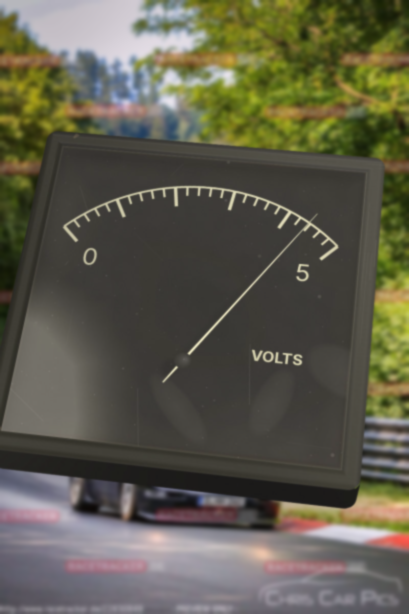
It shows value=4.4 unit=V
